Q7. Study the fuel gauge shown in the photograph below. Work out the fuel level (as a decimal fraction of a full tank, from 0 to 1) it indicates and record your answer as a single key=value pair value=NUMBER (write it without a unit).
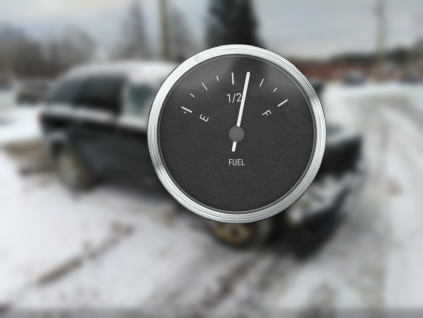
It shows value=0.625
